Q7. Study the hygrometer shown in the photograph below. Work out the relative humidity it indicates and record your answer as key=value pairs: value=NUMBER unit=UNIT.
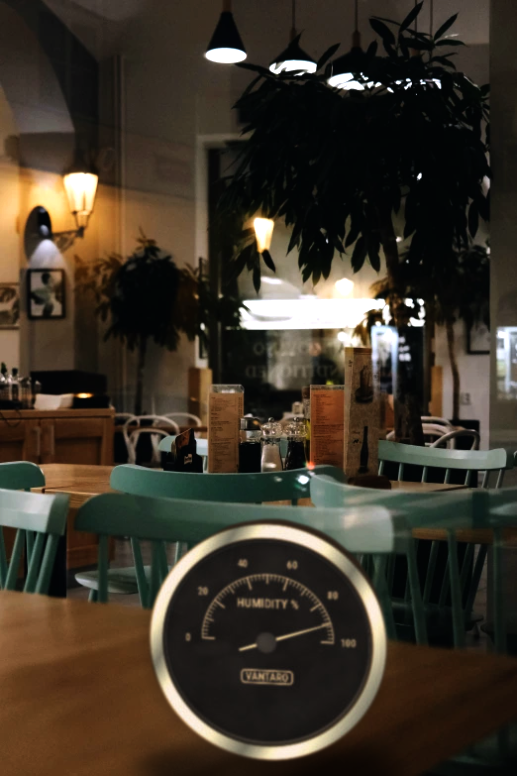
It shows value=90 unit=%
